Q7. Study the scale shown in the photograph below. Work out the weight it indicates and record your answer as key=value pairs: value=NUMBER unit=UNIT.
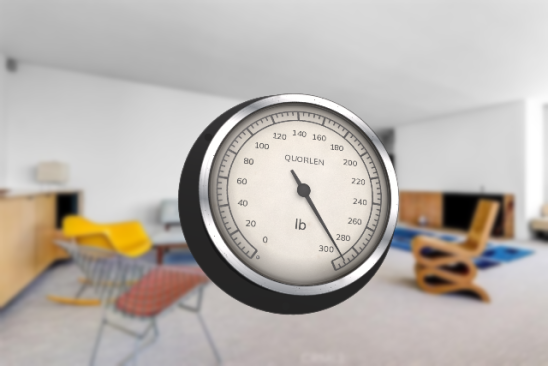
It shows value=292 unit=lb
